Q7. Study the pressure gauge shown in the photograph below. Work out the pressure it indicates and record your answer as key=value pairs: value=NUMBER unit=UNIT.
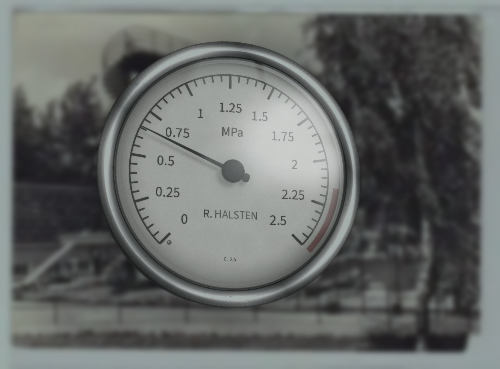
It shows value=0.65 unit=MPa
